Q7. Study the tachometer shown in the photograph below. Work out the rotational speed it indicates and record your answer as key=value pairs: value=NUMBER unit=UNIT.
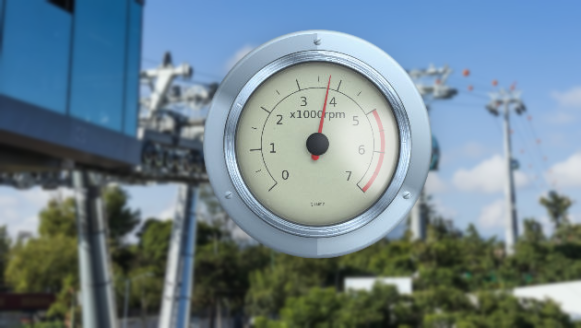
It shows value=3750 unit=rpm
